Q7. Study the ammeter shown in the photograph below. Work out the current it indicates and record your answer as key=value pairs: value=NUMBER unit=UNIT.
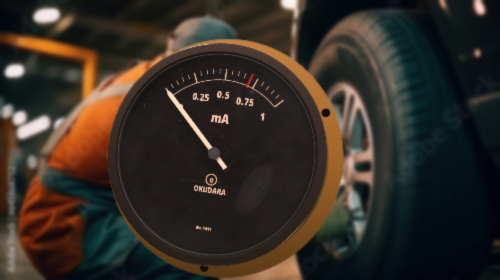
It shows value=0 unit=mA
